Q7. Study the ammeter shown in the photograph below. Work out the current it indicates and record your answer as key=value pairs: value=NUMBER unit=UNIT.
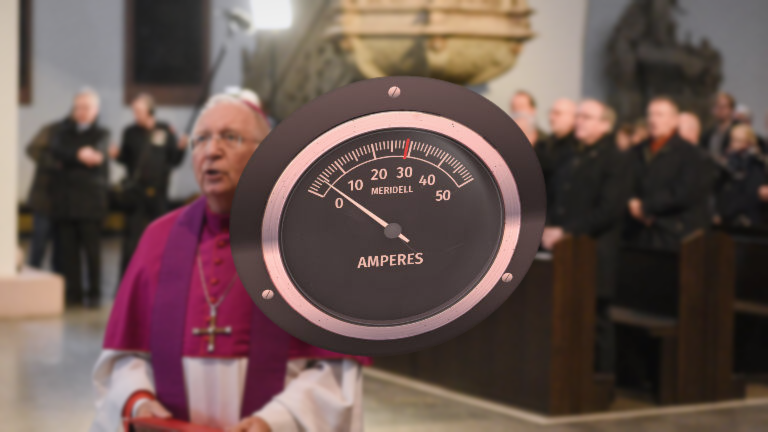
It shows value=5 unit=A
